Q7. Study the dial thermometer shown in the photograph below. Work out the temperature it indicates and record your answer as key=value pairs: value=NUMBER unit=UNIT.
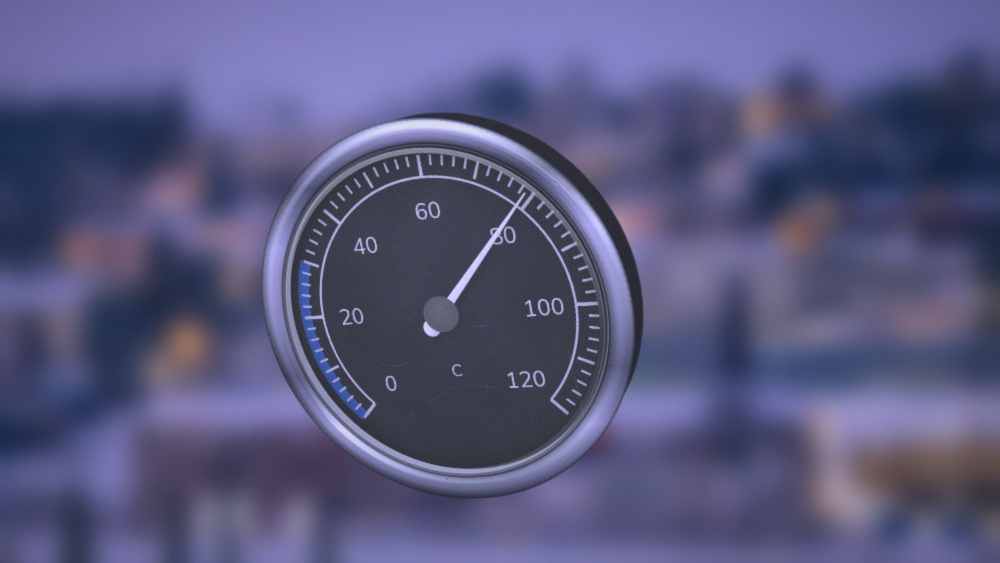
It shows value=79 unit=°C
